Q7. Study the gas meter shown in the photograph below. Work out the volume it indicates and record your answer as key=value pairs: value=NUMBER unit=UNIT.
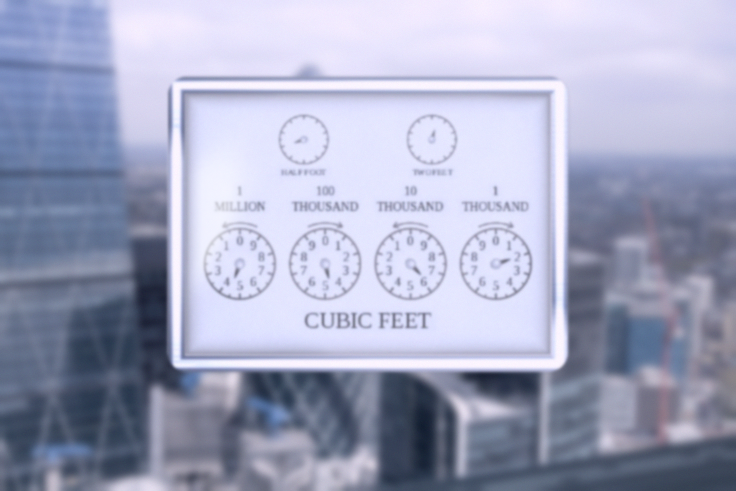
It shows value=446200 unit=ft³
